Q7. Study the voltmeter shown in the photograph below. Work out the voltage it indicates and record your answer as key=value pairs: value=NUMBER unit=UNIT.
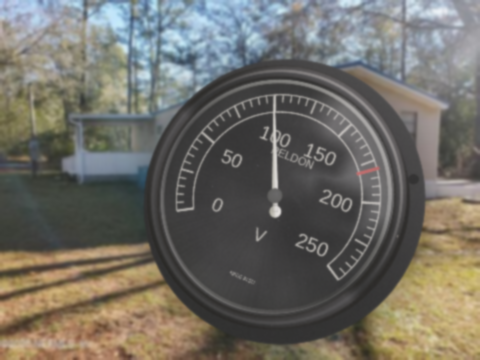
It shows value=100 unit=V
